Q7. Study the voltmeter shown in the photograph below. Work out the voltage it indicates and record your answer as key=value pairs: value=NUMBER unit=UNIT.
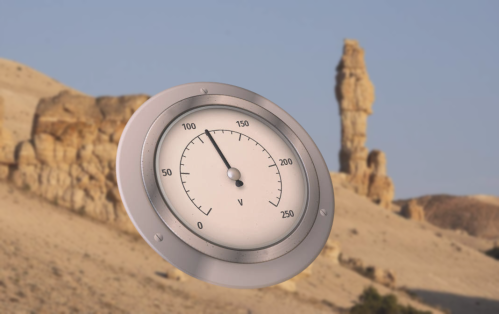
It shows value=110 unit=V
